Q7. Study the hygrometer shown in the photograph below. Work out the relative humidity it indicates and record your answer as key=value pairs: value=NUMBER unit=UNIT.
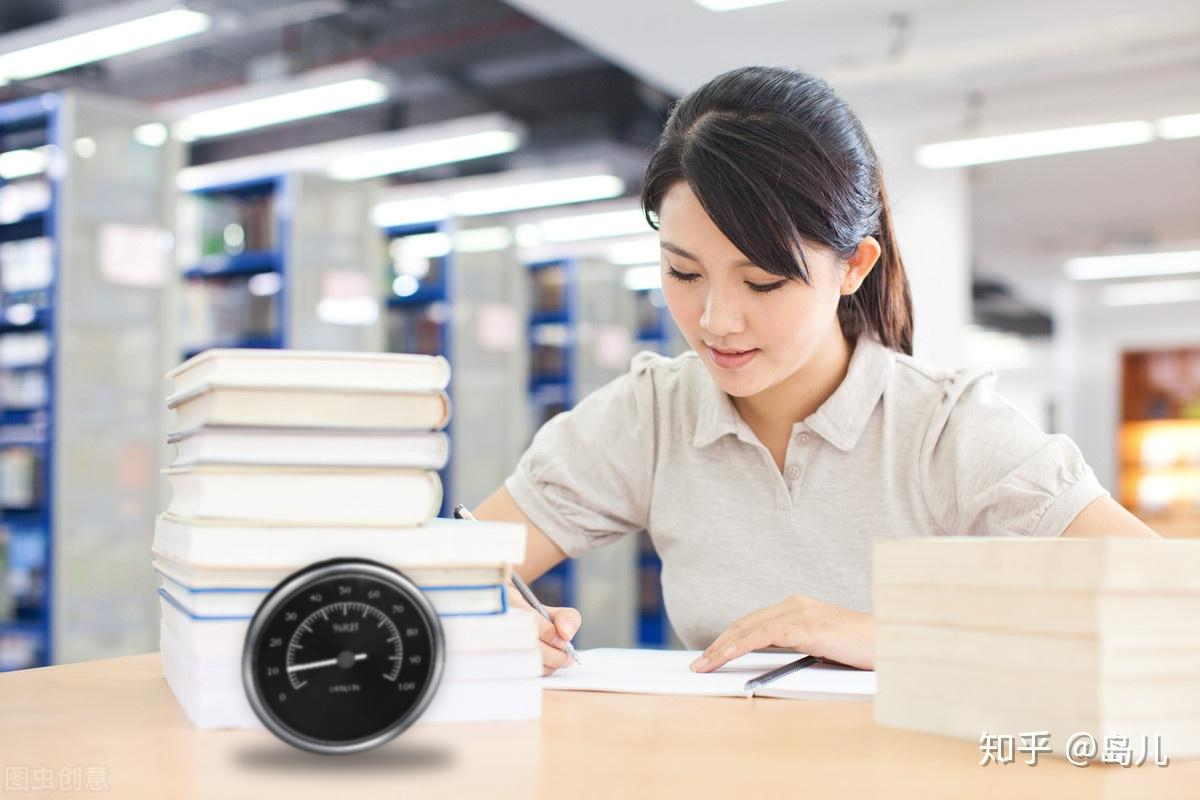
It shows value=10 unit=%
